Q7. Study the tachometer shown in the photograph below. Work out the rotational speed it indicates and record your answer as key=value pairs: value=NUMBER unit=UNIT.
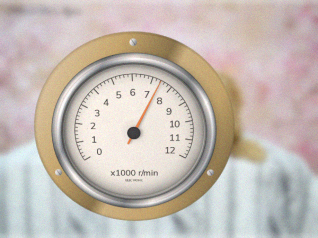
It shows value=7400 unit=rpm
